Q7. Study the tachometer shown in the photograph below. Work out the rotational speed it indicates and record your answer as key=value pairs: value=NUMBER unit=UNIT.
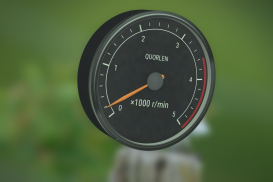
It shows value=200 unit=rpm
